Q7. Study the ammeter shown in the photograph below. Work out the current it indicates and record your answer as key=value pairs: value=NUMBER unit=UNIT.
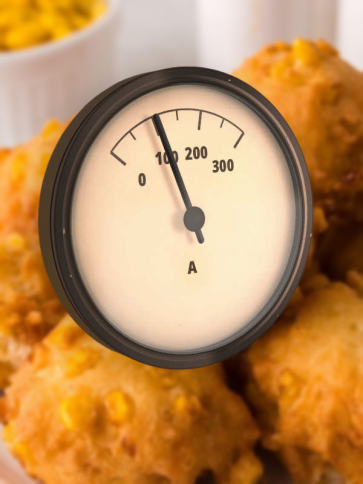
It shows value=100 unit=A
